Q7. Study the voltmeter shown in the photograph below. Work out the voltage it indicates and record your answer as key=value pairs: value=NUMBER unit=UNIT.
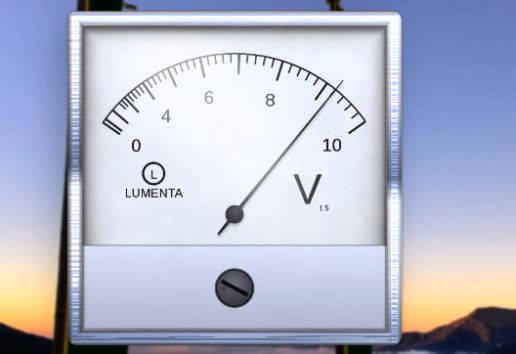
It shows value=9.2 unit=V
